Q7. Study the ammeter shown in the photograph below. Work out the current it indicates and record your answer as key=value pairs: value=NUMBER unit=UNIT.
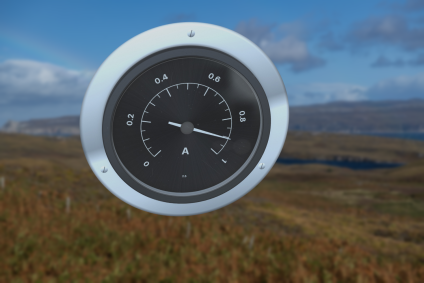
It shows value=0.9 unit=A
